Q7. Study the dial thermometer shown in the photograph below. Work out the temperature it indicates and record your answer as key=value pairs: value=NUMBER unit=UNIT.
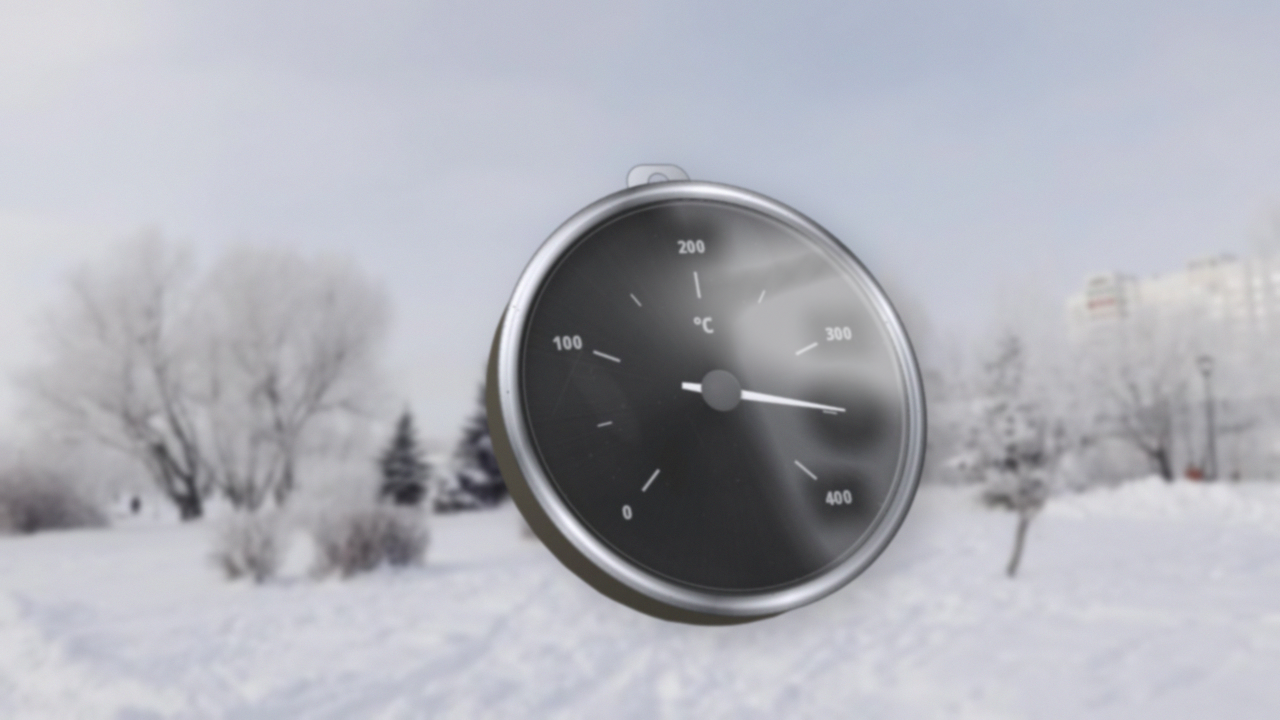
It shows value=350 unit=°C
